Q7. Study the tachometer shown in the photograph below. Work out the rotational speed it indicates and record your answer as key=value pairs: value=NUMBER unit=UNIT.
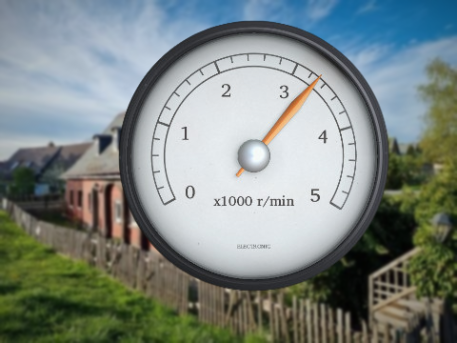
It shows value=3300 unit=rpm
